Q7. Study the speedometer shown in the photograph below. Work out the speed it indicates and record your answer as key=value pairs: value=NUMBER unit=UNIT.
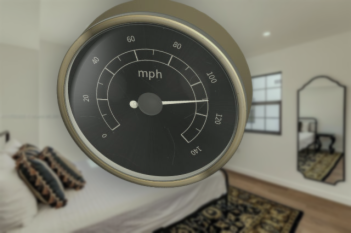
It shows value=110 unit=mph
